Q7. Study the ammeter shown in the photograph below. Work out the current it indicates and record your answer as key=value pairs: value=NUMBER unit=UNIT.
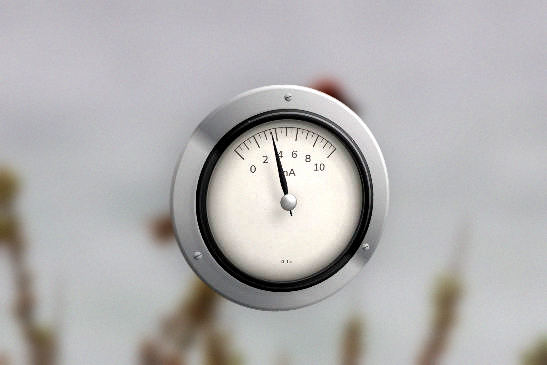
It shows value=3.5 unit=mA
